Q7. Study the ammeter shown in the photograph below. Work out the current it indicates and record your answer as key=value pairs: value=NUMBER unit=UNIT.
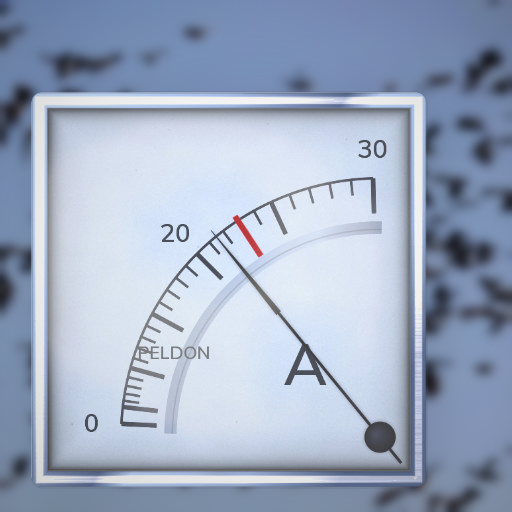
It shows value=21.5 unit=A
